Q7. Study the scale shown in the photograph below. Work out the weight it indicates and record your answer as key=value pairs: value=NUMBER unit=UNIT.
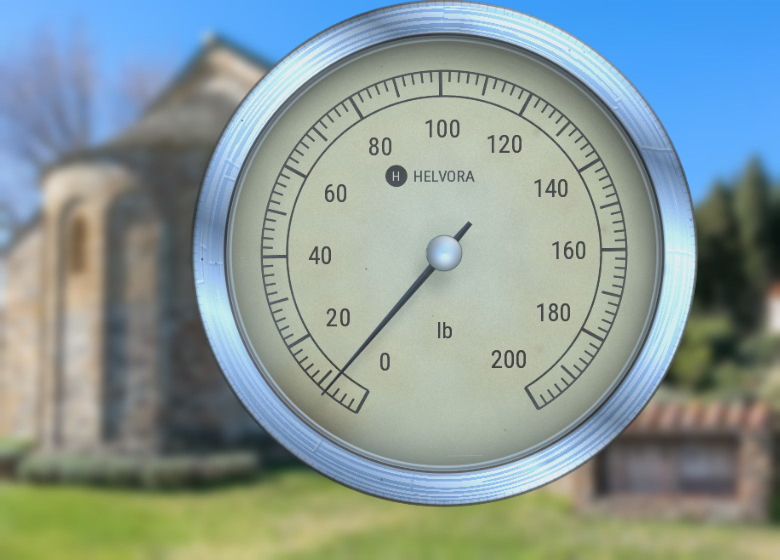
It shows value=8 unit=lb
